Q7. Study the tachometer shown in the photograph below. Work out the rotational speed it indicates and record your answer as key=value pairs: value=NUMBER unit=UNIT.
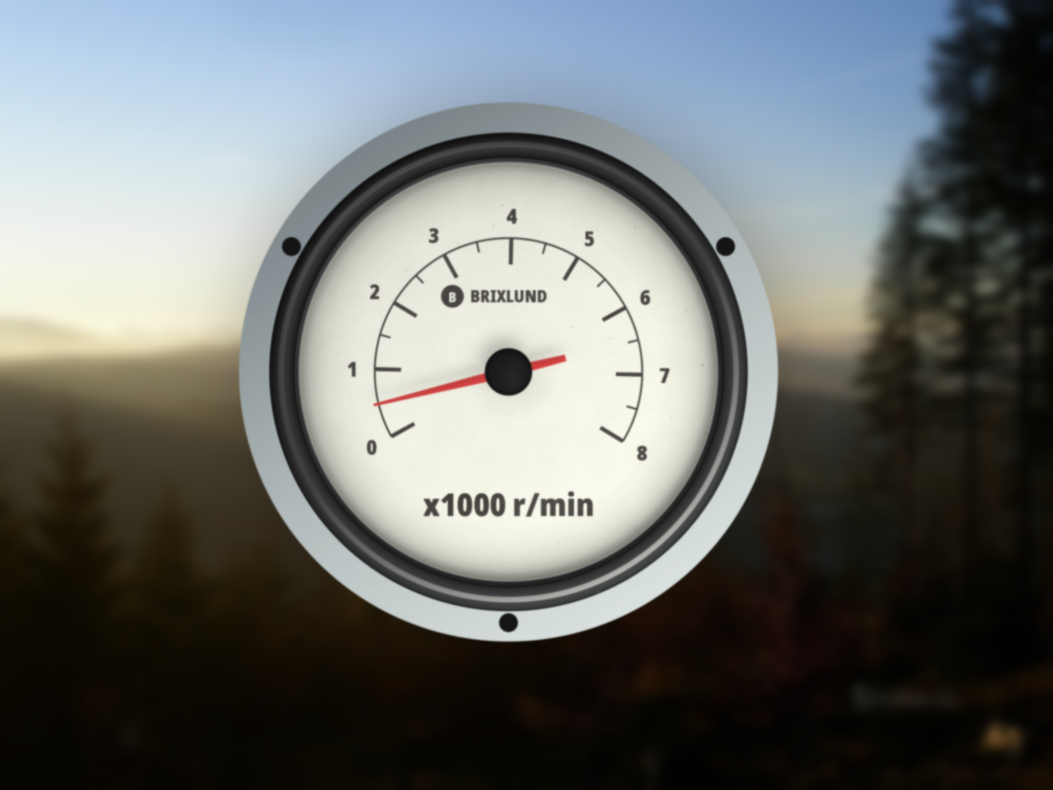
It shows value=500 unit=rpm
